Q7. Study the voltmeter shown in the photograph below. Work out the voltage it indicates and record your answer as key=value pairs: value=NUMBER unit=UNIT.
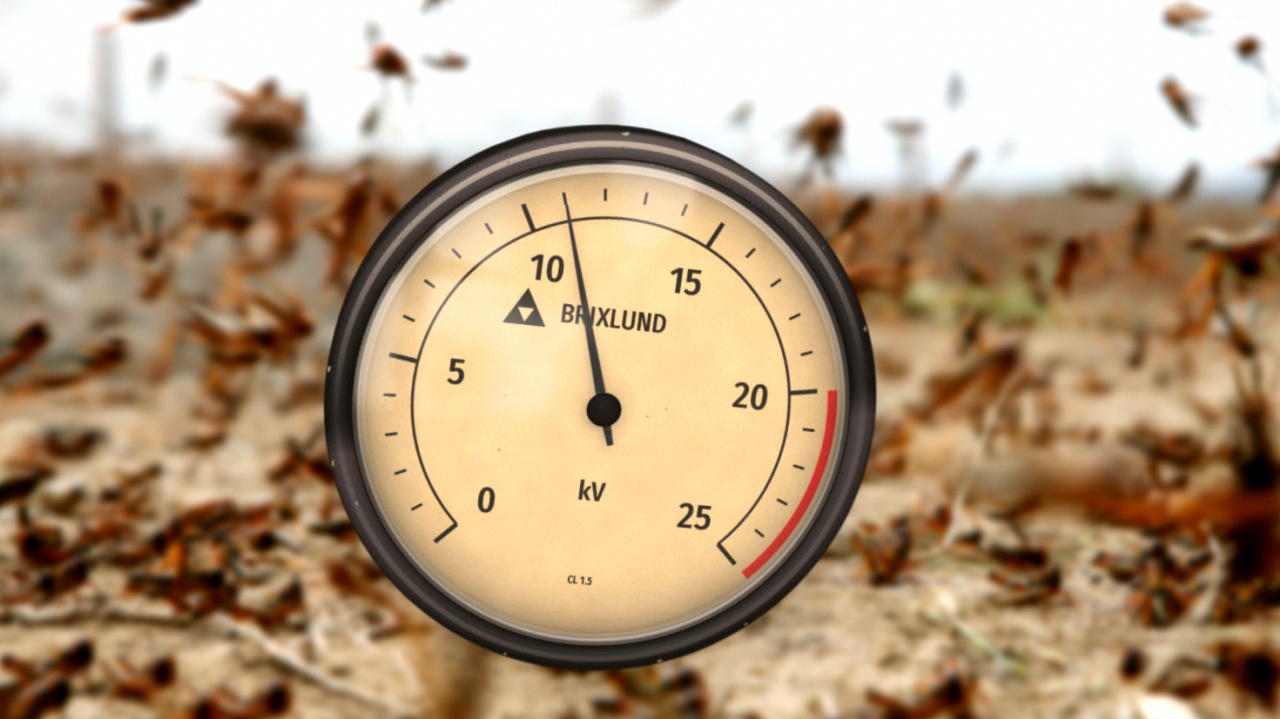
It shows value=11 unit=kV
